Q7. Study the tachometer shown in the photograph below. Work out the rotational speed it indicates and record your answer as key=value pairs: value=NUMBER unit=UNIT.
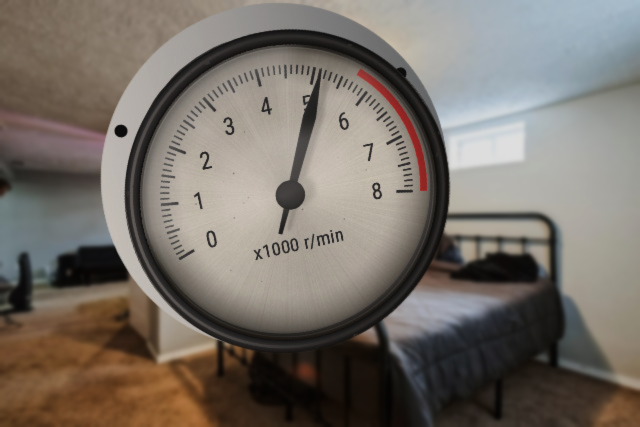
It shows value=5100 unit=rpm
